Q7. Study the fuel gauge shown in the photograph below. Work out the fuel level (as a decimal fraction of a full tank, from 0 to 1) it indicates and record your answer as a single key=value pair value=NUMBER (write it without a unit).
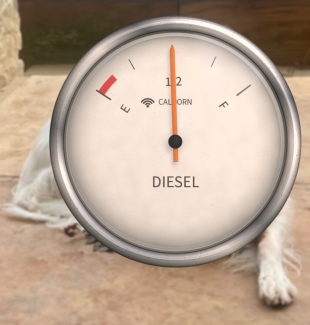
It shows value=0.5
